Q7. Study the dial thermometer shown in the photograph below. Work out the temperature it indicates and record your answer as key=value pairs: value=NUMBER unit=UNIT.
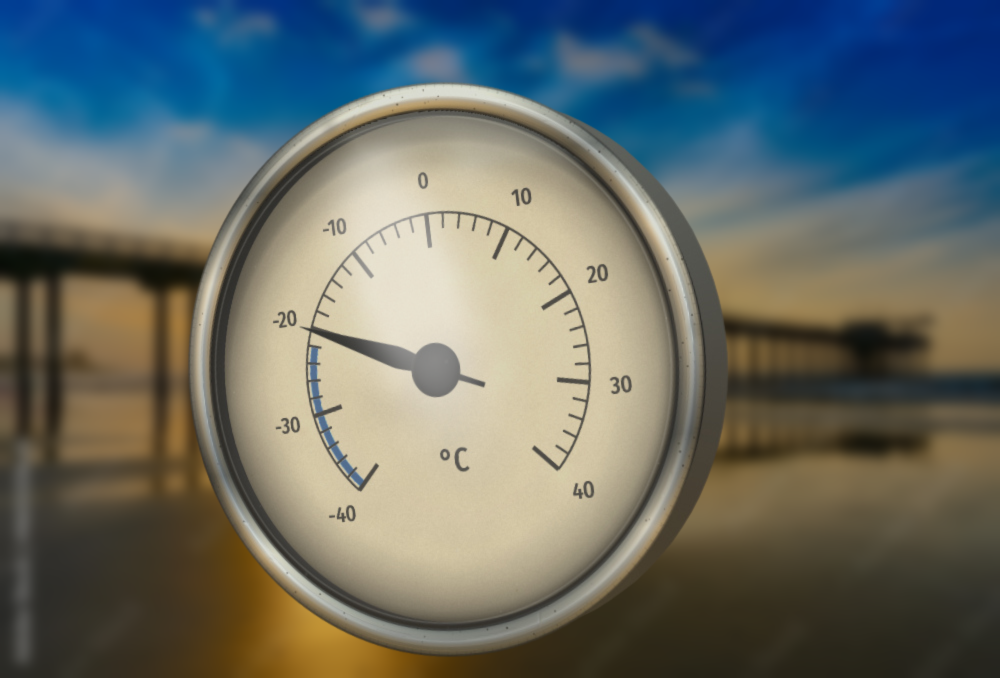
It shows value=-20 unit=°C
